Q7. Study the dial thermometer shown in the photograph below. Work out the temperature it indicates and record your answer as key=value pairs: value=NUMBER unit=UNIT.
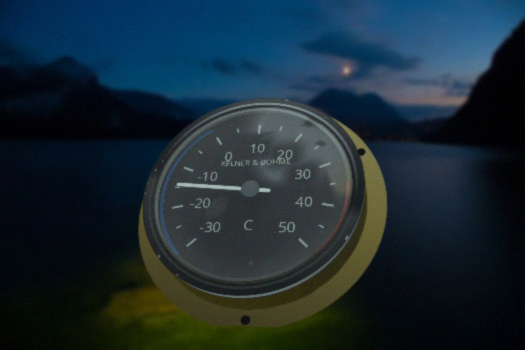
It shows value=-15 unit=°C
